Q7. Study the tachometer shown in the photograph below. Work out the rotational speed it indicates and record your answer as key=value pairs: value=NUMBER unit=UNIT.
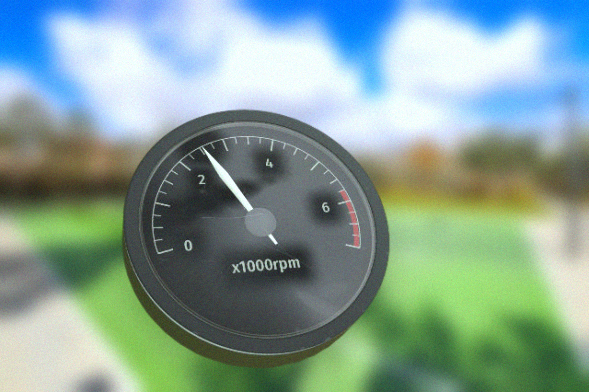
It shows value=2500 unit=rpm
